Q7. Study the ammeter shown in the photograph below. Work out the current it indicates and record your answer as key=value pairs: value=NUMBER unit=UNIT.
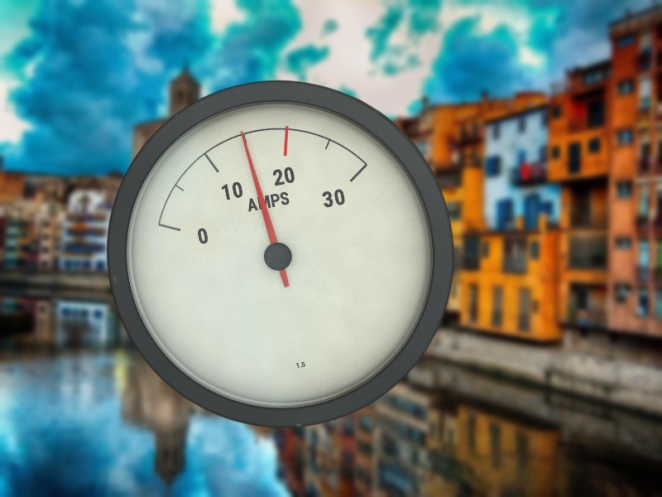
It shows value=15 unit=A
